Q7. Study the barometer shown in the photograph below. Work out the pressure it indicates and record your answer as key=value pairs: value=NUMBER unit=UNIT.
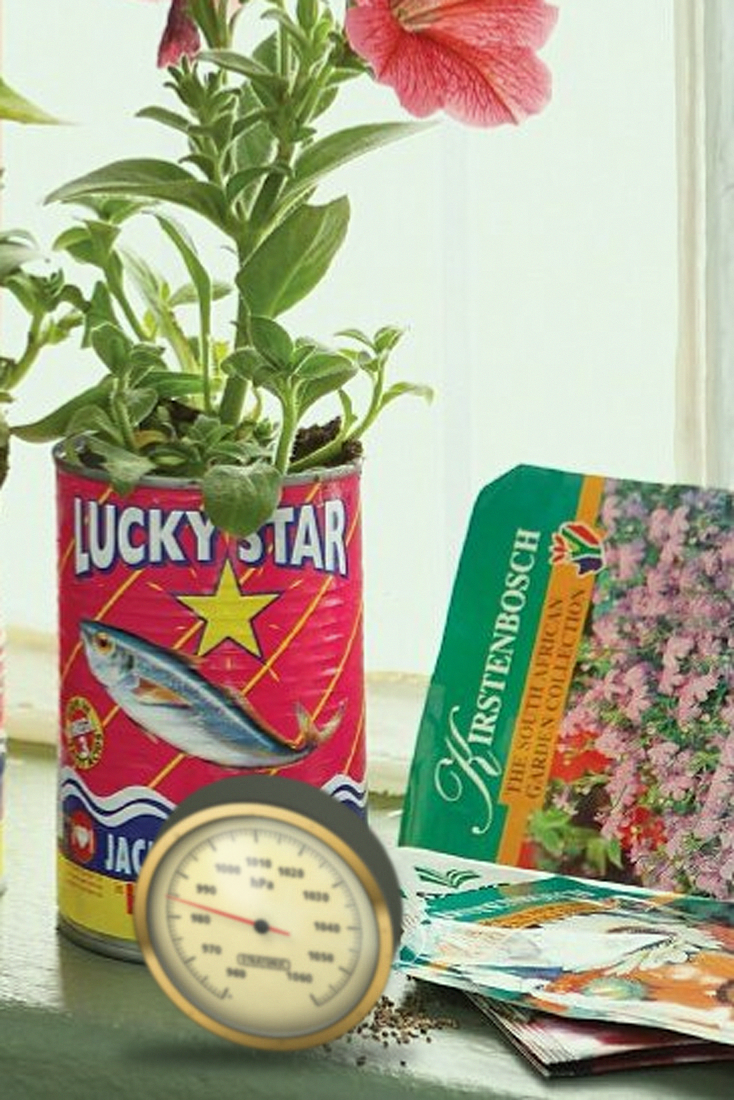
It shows value=985 unit=hPa
